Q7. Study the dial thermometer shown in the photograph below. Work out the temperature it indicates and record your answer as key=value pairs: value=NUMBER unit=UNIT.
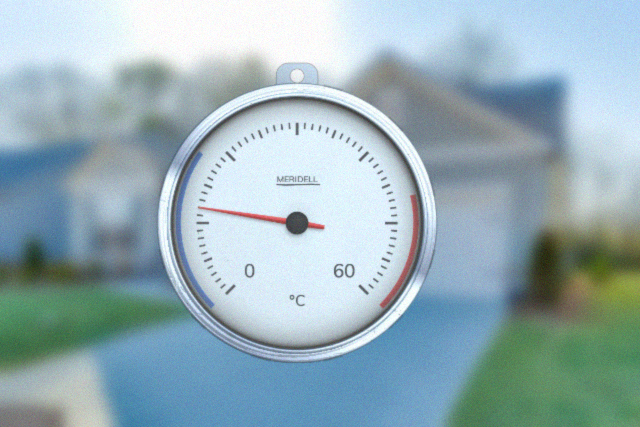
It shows value=12 unit=°C
